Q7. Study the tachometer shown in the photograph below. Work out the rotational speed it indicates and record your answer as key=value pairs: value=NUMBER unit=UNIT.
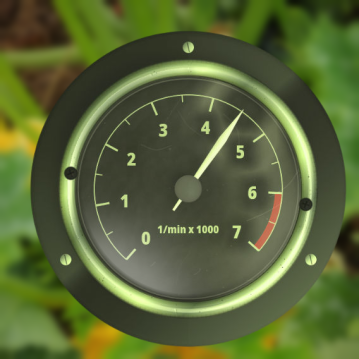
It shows value=4500 unit=rpm
